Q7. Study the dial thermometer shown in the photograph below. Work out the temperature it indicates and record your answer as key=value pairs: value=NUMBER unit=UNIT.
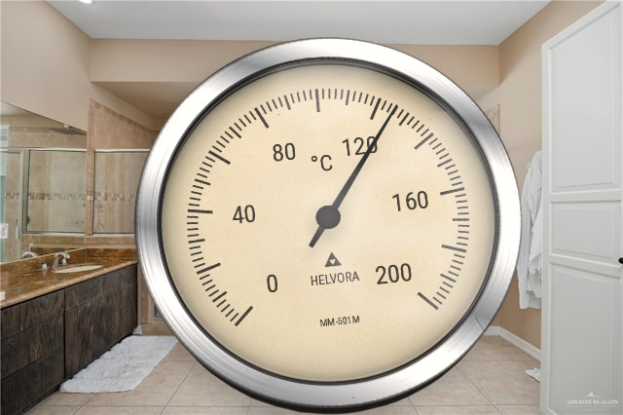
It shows value=126 unit=°C
